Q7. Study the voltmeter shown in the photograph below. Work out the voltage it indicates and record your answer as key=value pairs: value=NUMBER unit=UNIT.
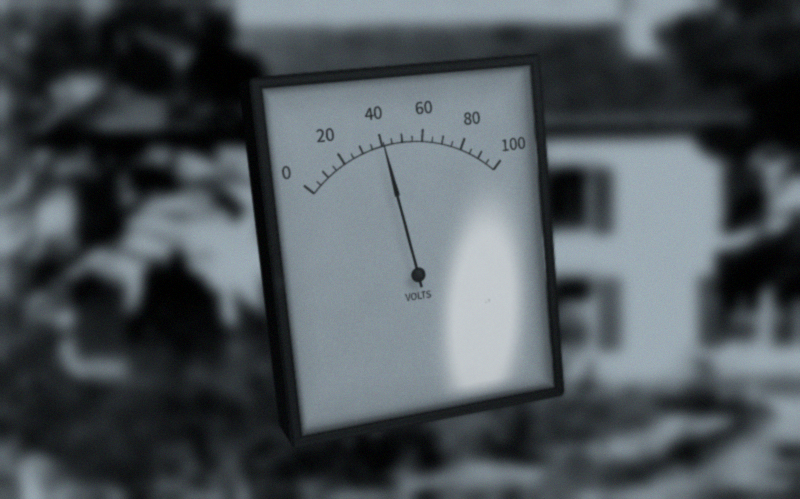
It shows value=40 unit=V
